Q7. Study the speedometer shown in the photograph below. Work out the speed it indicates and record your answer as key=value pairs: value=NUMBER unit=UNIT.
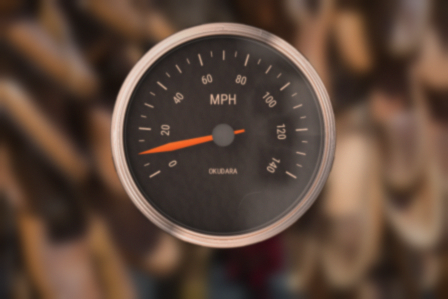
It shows value=10 unit=mph
